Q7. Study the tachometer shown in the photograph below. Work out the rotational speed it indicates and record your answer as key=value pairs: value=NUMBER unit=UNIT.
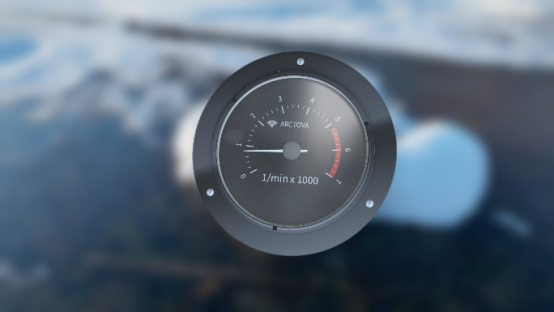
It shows value=800 unit=rpm
